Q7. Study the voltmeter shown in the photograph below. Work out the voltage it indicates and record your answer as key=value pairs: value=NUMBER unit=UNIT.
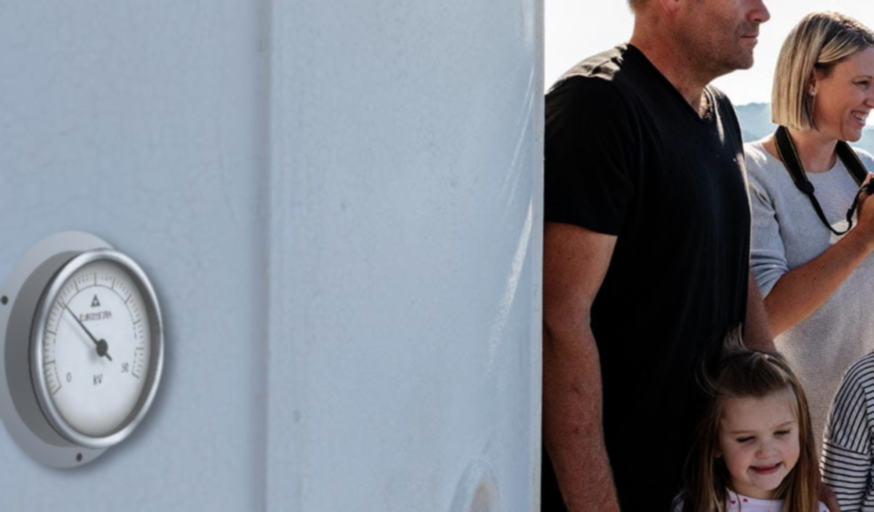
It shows value=15 unit=kV
